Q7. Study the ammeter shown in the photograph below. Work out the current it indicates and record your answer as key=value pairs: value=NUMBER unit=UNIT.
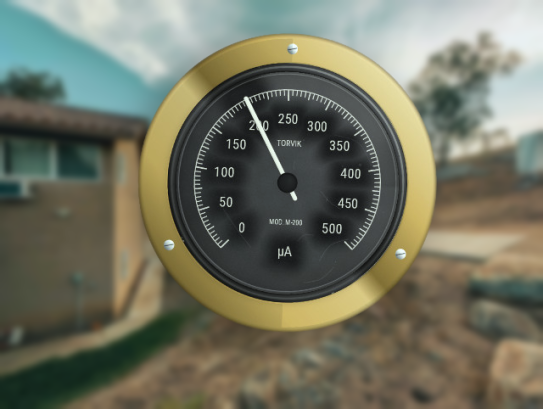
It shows value=200 unit=µA
